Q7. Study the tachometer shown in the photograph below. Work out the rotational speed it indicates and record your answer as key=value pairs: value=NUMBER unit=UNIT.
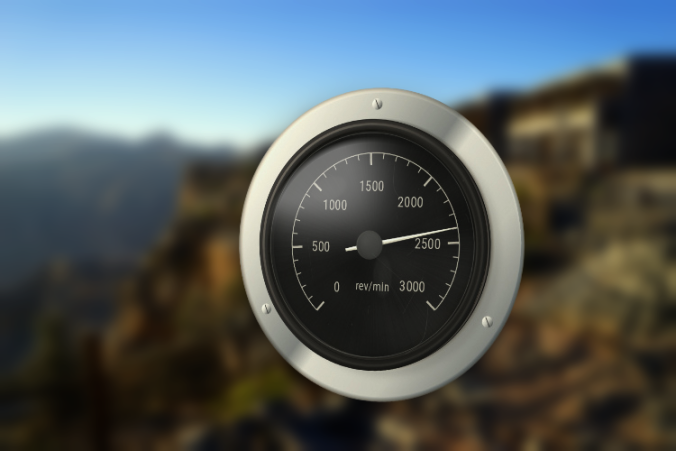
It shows value=2400 unit=rpm
